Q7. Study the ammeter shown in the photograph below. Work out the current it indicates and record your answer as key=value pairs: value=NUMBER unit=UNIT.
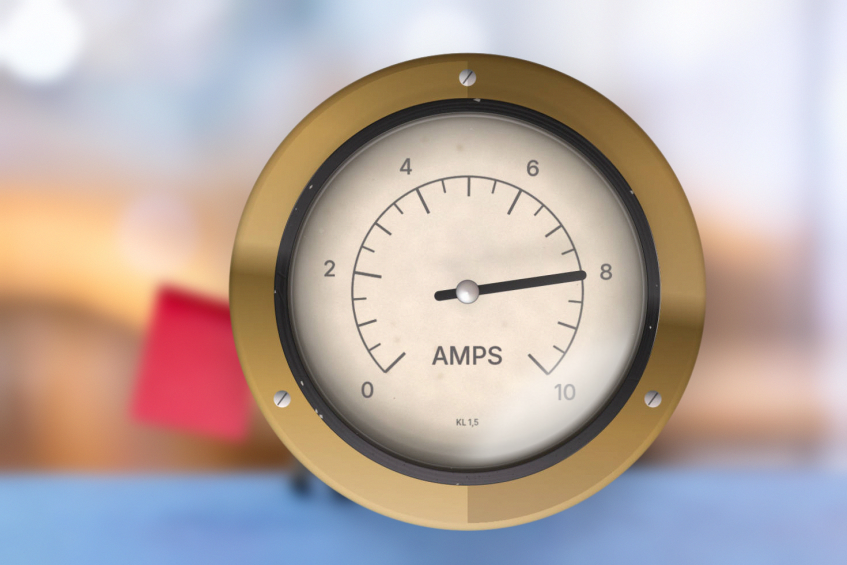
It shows value=8 unit=A
